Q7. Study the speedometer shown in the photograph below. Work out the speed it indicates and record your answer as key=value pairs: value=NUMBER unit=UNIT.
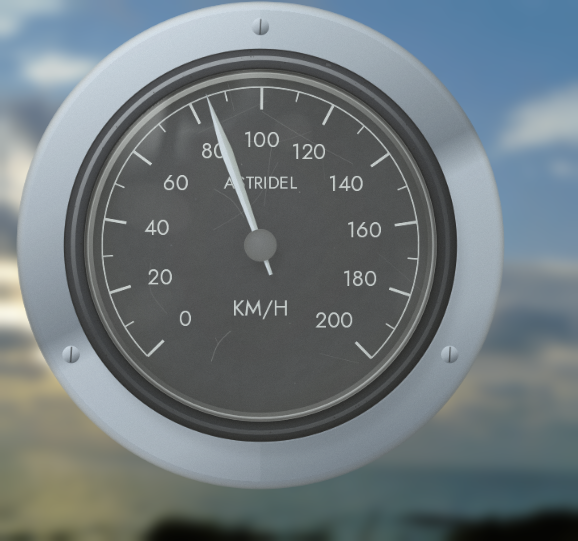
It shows value=85 unit=km/h
